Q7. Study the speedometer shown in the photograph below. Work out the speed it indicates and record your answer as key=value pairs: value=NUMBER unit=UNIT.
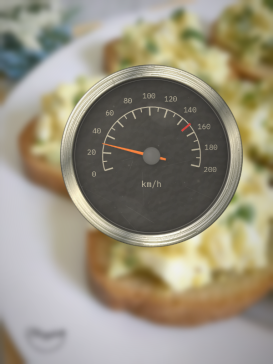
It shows value=30 unit=km/h
